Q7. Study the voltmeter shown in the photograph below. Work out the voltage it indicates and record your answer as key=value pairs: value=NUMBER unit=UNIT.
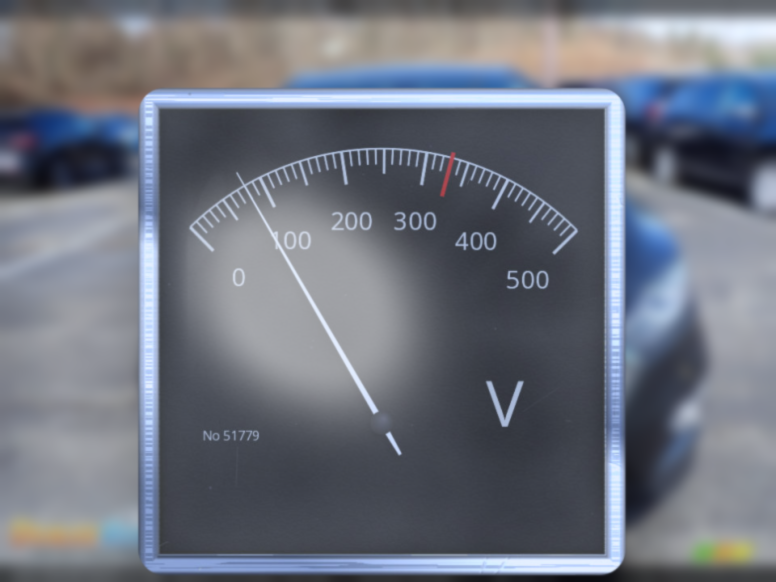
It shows value=80 unit=V
